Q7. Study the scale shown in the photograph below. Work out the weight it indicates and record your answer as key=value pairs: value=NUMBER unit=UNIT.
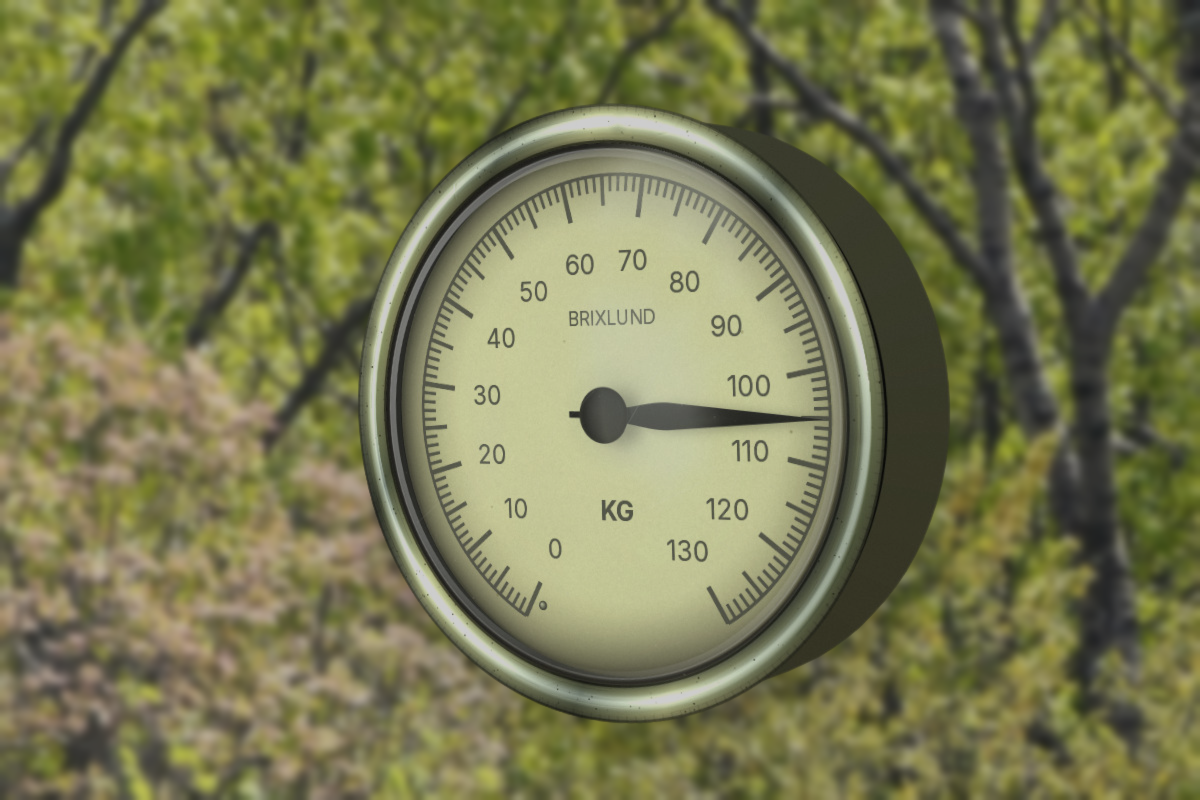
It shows value=105 unit=kg
